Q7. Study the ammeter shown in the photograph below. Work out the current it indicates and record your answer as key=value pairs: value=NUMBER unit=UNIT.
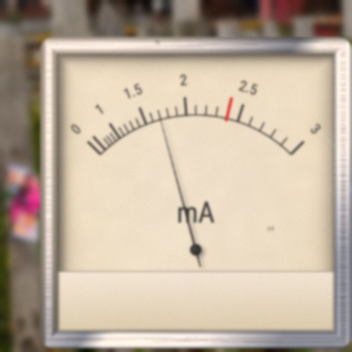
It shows value=1.7 unit=mA
